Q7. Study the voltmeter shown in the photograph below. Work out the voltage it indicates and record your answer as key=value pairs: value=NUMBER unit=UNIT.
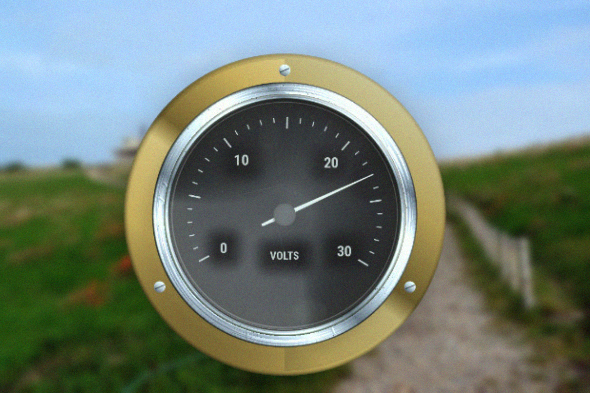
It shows value=23 unit=V
